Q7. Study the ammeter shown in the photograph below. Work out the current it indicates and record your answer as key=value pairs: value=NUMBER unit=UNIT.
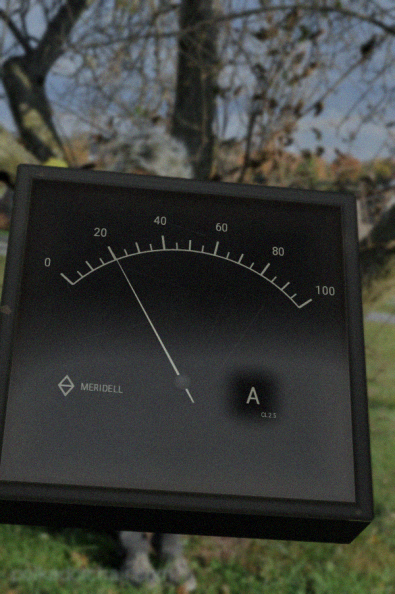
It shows value=20 unit=A
